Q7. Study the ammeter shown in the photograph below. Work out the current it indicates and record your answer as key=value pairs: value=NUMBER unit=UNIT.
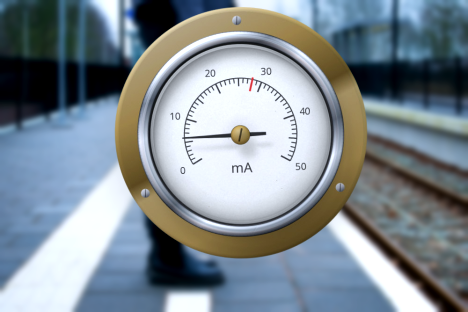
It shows value=6 unit=mA
